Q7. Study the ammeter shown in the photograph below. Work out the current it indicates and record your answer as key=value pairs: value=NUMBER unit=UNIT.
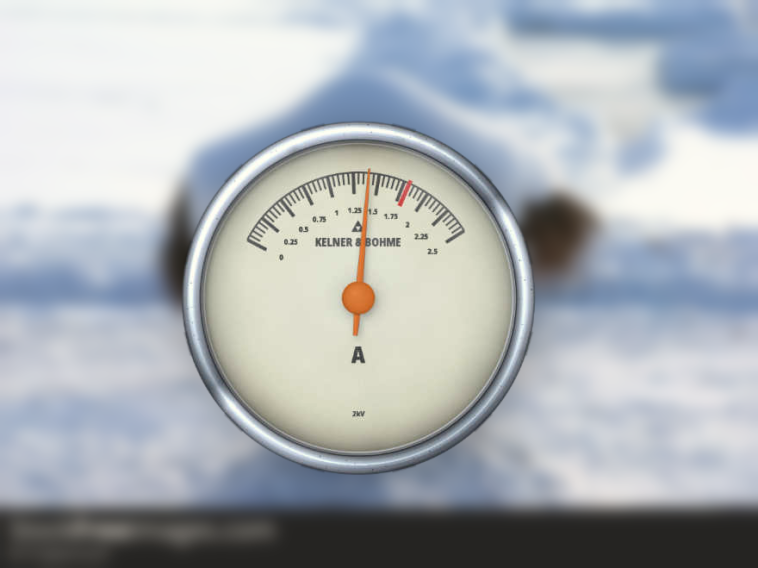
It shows value=1.4 unit=A
